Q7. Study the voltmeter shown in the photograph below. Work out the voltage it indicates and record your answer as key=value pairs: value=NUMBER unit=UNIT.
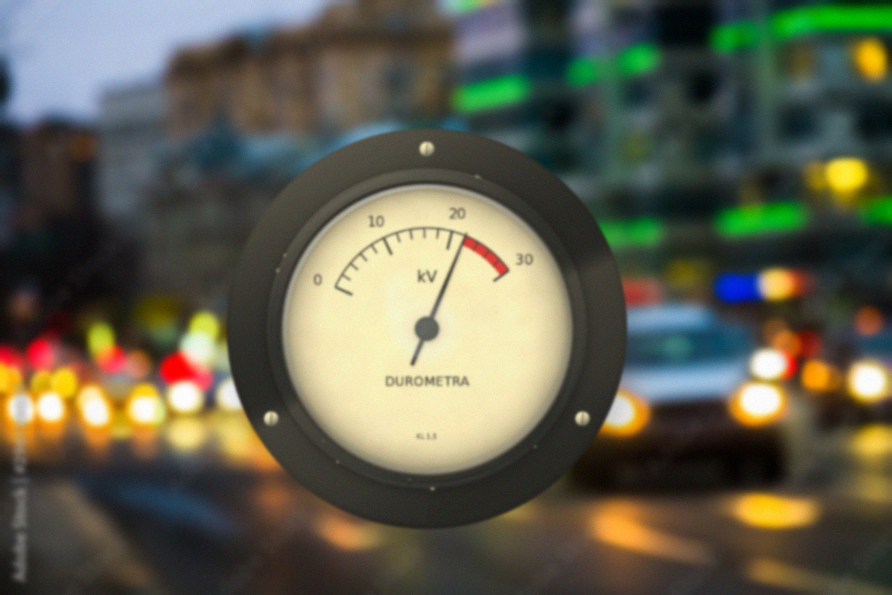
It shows value=22 unit=kV
